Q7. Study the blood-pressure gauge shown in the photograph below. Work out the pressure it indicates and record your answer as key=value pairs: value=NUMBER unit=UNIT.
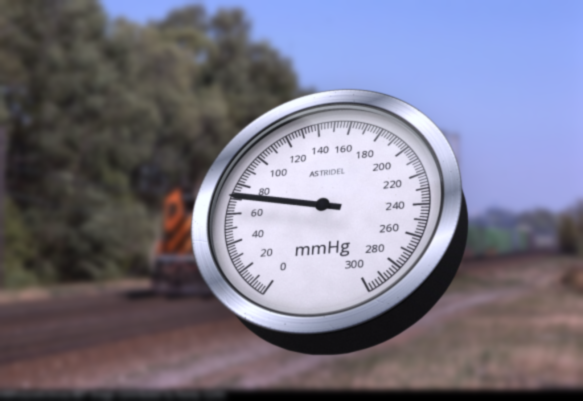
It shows value=70 unit=mmHg
